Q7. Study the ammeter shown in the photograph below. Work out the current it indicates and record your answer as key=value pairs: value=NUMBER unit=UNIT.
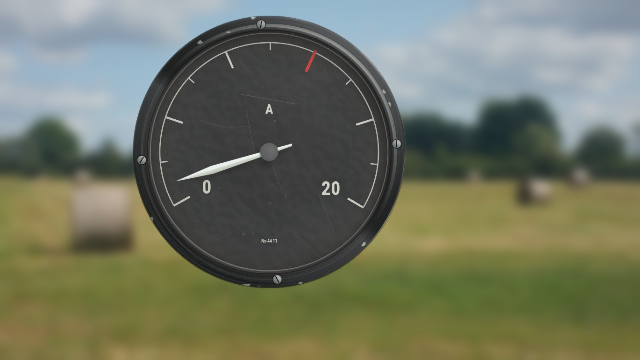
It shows value=1 unit=A
